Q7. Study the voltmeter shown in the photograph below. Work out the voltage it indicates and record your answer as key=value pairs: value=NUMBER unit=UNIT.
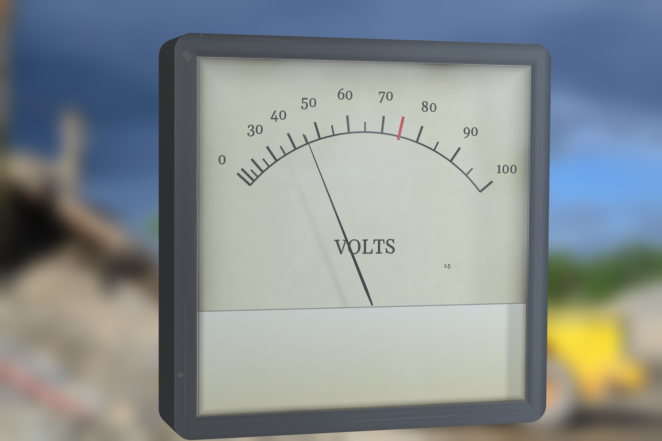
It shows value=45 unit=V
